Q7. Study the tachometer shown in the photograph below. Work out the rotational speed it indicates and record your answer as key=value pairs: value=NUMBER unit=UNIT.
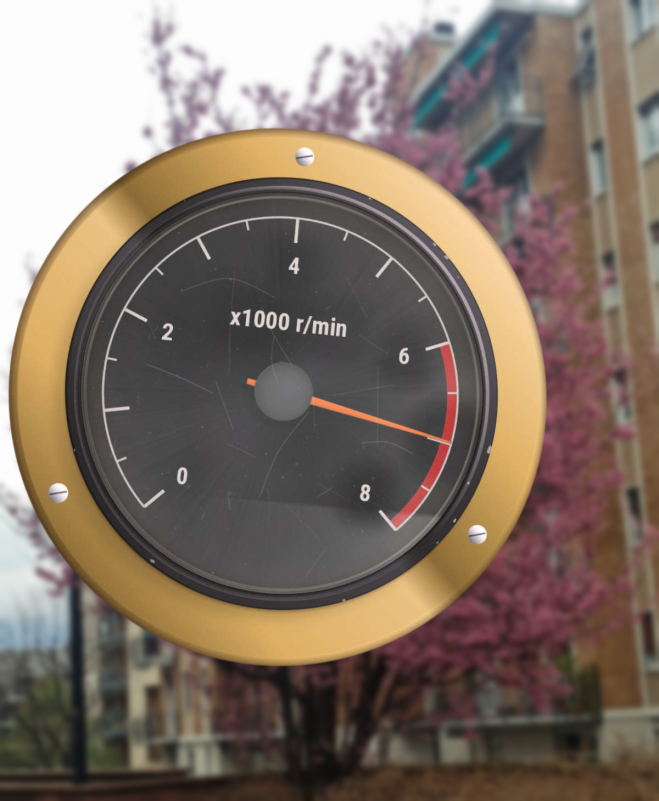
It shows value=7000 unit=rpm
